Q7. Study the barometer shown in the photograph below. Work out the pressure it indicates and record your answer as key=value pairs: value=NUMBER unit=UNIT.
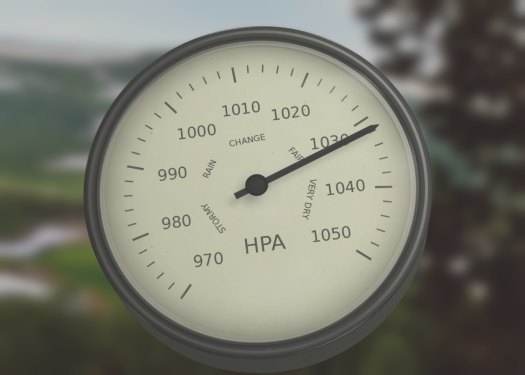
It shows value=1032 unit=hPa
